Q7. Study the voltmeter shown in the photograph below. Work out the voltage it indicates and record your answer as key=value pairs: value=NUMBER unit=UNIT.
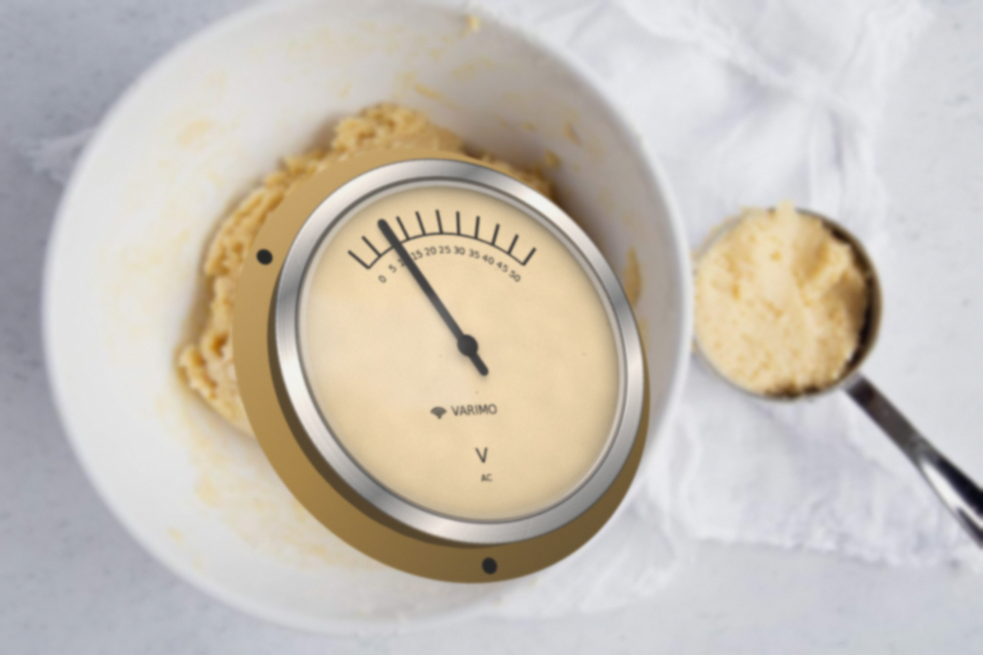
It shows value=10 unit=V
